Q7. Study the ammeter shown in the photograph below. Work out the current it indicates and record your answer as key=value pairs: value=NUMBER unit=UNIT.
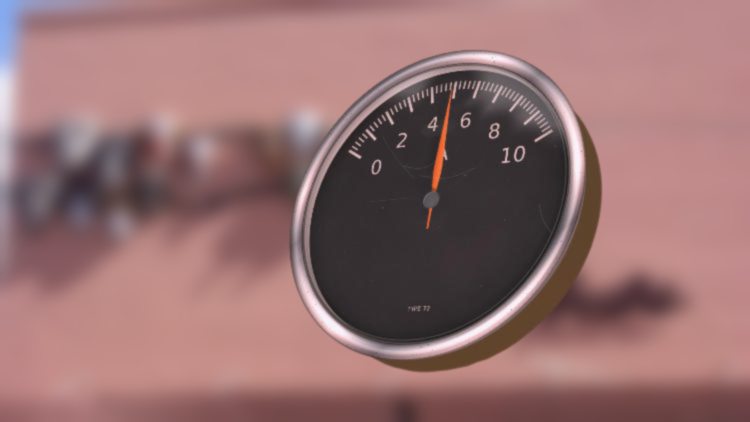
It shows value=5 unit=A
